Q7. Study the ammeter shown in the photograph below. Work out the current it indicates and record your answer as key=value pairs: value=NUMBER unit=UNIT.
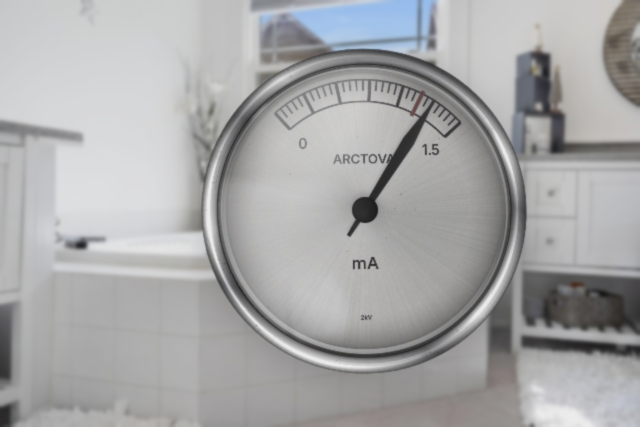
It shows value=1.25 unit=mA
